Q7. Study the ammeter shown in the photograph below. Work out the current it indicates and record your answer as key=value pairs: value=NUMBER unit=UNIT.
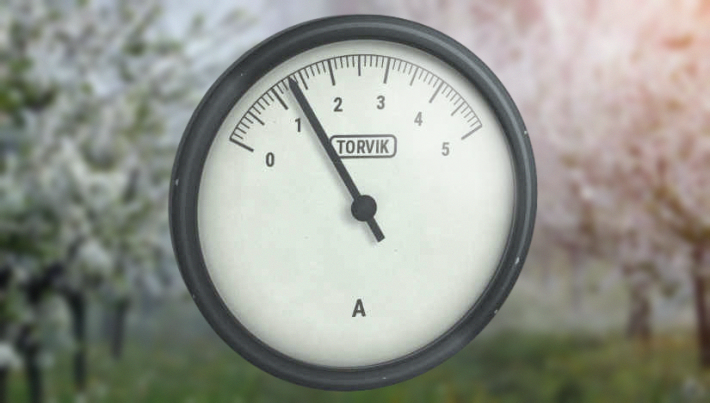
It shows value=1.3 unit=A
